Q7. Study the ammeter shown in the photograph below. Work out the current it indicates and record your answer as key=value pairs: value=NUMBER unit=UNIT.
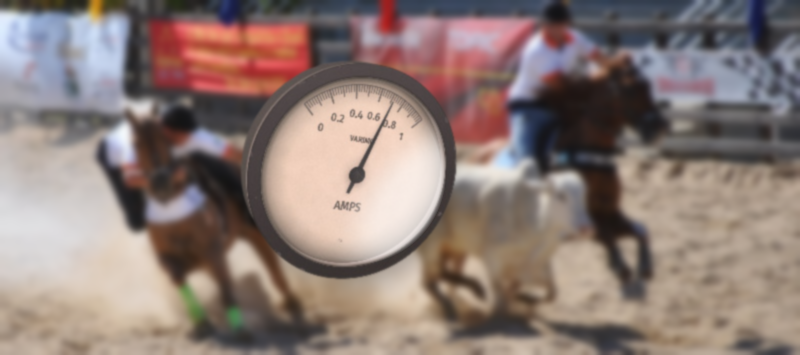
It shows value=0.7 unit=A
